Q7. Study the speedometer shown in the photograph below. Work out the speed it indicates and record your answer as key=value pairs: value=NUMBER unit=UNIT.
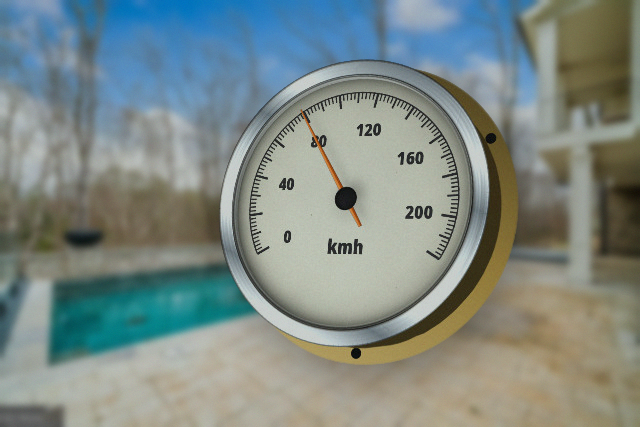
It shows value=80 unit=km/h
